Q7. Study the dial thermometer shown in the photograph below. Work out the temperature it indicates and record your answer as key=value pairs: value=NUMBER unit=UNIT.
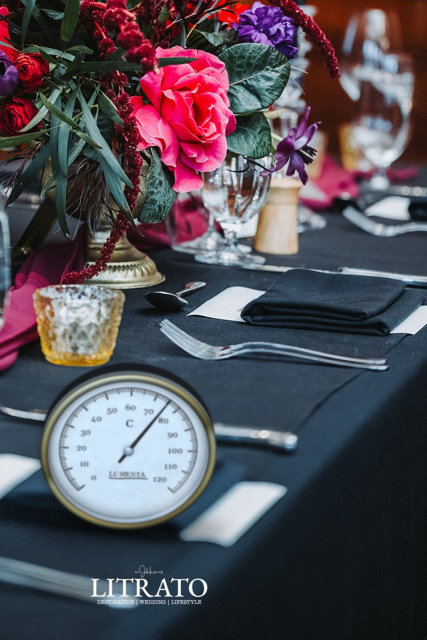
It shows value=75 unit=°C
